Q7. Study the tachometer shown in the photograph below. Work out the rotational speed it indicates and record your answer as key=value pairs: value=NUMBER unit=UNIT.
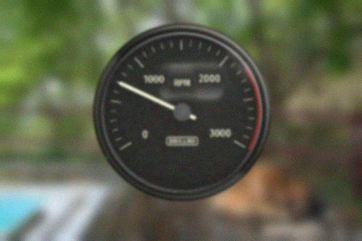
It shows value=700 unit=rpm
